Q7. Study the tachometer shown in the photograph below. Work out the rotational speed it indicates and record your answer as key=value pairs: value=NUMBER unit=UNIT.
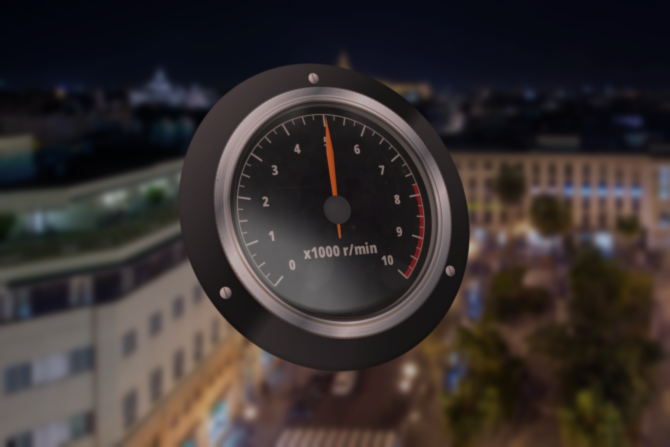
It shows value=5000 unit=rpm
